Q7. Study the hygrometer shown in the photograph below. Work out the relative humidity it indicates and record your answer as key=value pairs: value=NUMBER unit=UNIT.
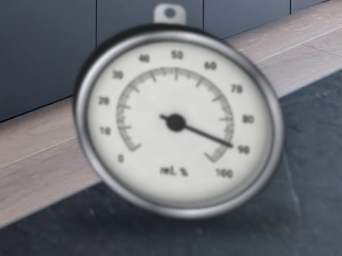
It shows value=90 unit=%
